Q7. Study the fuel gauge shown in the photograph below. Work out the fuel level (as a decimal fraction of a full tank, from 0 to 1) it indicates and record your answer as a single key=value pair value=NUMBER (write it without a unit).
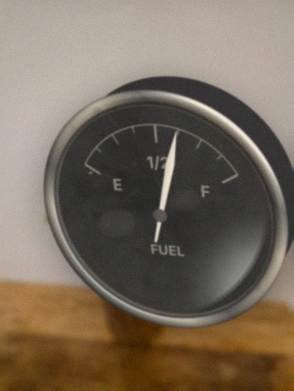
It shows value=0.625
